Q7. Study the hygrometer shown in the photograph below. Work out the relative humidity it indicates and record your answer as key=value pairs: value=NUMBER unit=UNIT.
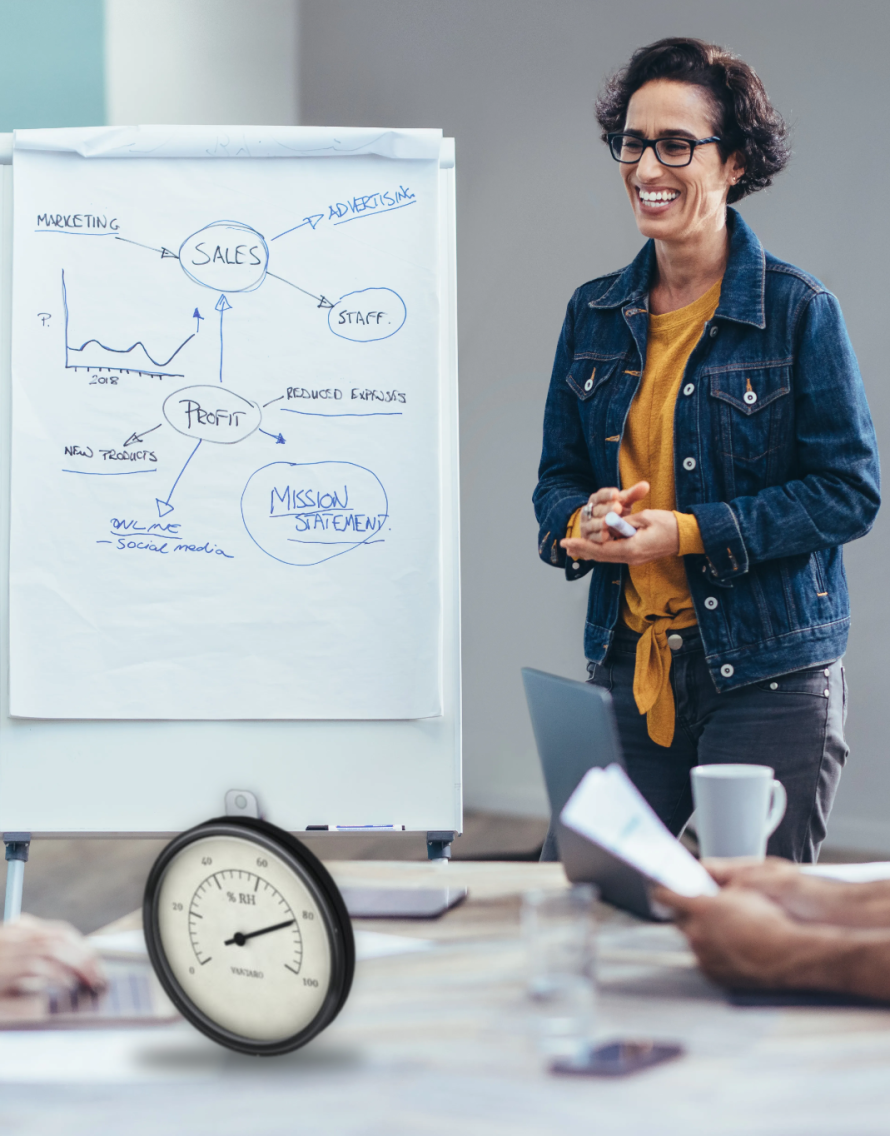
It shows value=80 unit=%
